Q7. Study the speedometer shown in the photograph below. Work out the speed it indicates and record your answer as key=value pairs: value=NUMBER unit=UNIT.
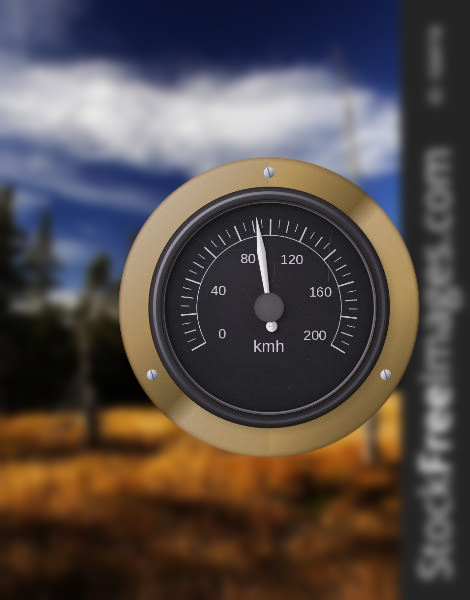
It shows value=92.5 unit=km/h
